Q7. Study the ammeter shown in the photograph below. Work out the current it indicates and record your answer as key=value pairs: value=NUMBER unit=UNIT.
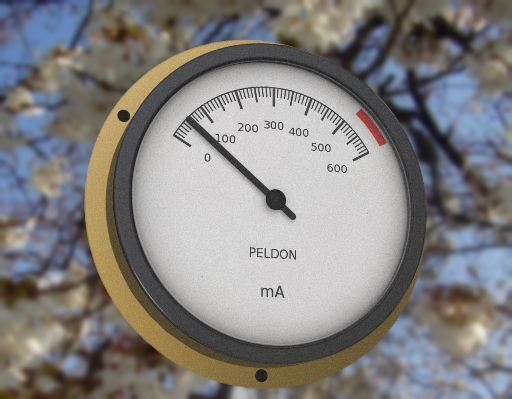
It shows value=50 unit=mA
